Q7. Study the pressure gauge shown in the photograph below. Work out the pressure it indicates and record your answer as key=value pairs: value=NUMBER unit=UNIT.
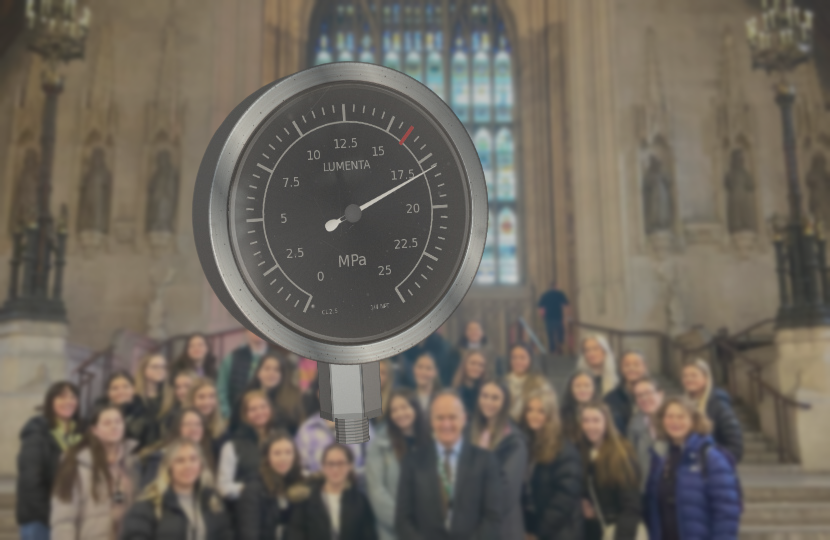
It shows value=18 unit=MPa
